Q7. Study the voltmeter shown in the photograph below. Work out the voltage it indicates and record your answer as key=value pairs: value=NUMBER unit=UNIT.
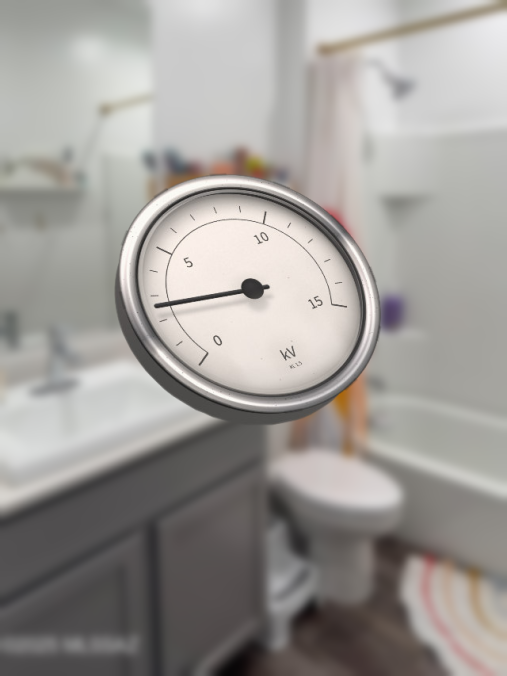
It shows value=2.5 unit=kV
